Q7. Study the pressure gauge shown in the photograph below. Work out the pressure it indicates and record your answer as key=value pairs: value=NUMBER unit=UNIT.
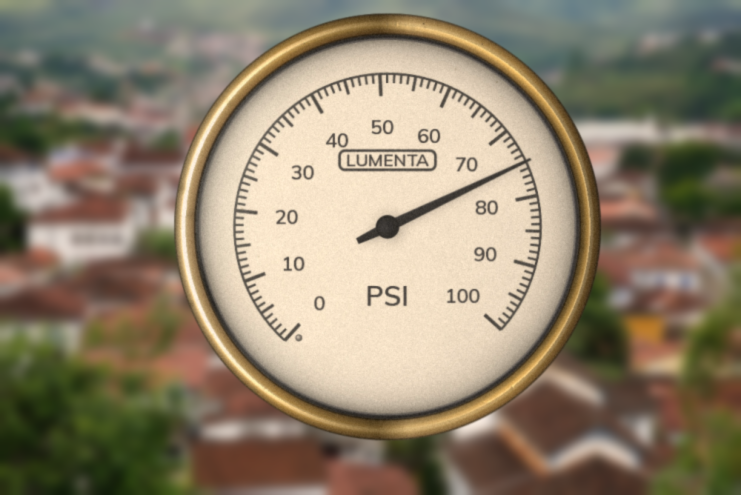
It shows value=75 unit=psi
